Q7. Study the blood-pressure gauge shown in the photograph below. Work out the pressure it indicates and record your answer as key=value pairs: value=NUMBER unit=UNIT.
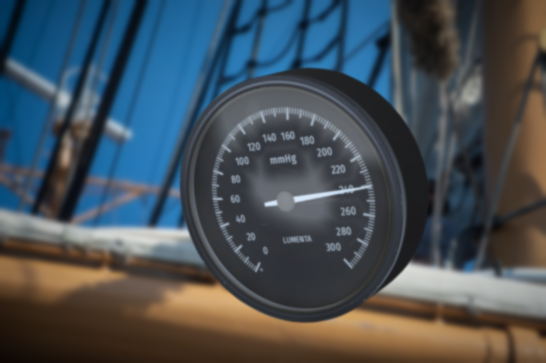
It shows value=240 unit=mmHg
